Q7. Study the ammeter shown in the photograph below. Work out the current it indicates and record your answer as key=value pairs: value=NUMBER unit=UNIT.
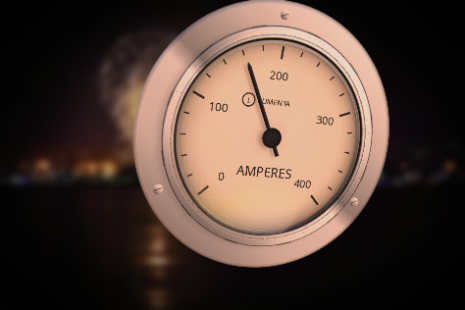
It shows value=160 unit=A
